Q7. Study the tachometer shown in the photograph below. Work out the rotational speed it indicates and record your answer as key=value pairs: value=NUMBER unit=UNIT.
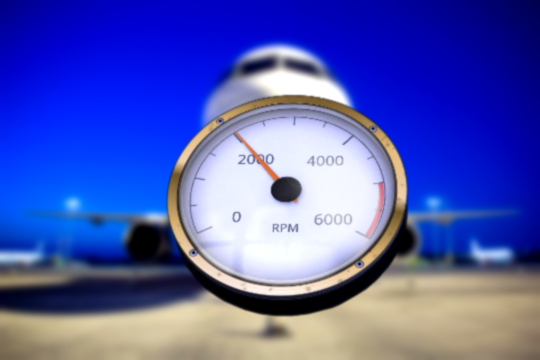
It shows value=2000 unit=rpm
